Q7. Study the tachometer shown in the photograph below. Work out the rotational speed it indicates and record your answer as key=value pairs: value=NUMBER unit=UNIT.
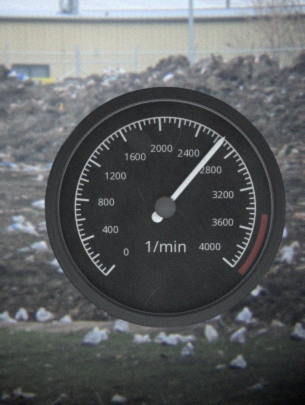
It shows value=2650 unit=rpm
